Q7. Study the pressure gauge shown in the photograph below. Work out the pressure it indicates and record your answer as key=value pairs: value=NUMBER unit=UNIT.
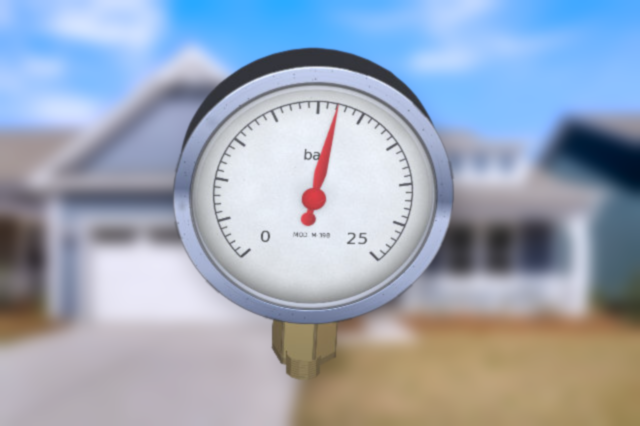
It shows value=13.5 unit=bar
